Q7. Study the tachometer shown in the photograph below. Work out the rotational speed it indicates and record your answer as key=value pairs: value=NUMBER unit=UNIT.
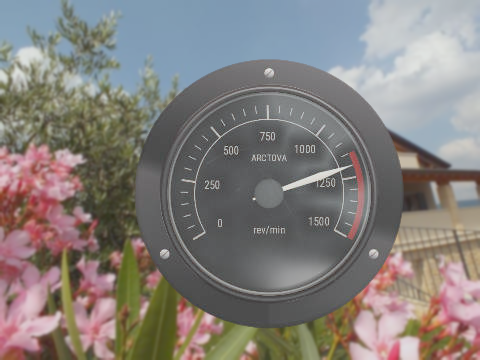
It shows value=1200 unit=rpm
